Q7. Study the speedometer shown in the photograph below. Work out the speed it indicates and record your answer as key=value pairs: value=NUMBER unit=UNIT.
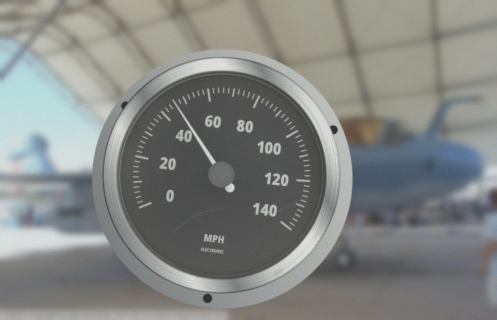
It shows value=46 unit=mph
